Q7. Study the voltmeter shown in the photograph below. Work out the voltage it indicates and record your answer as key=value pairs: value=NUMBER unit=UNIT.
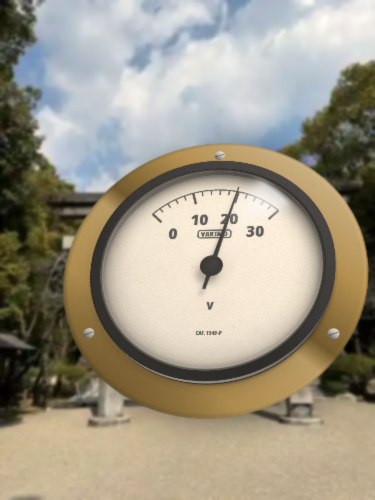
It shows value=20 unit=V
